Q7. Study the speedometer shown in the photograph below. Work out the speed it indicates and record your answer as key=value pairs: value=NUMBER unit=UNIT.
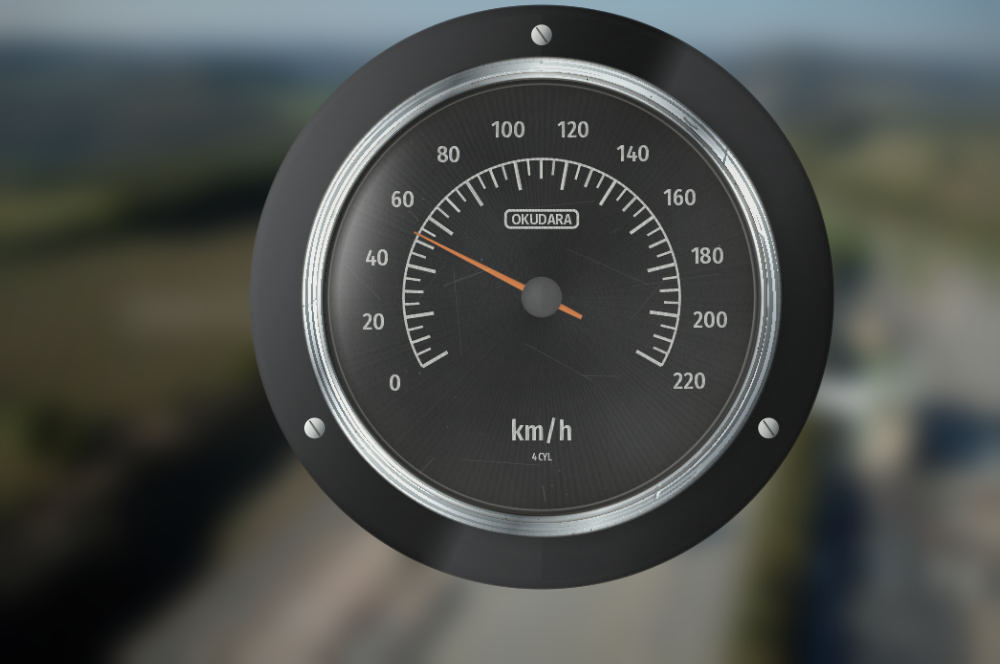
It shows value=52.5 unit=km/h
